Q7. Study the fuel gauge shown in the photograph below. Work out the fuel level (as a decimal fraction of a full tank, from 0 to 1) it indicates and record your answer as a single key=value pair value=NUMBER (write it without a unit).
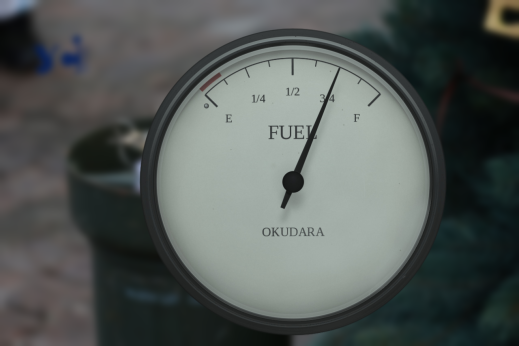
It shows value=0.75
